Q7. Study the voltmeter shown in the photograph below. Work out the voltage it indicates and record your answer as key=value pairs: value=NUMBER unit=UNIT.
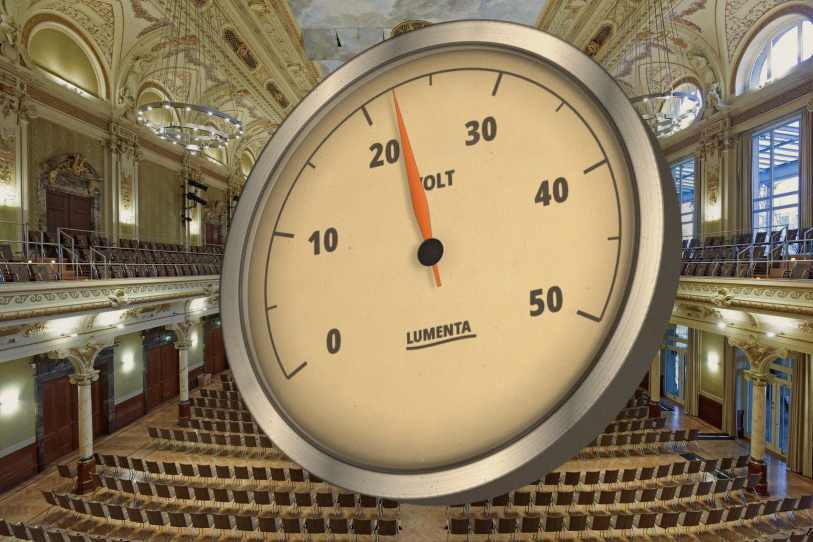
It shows value=22.5 unit=V
